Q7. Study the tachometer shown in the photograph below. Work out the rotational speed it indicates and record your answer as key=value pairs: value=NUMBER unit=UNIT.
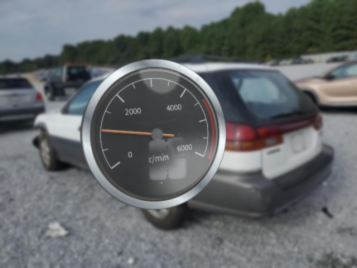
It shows value=1000 unit=rpm
